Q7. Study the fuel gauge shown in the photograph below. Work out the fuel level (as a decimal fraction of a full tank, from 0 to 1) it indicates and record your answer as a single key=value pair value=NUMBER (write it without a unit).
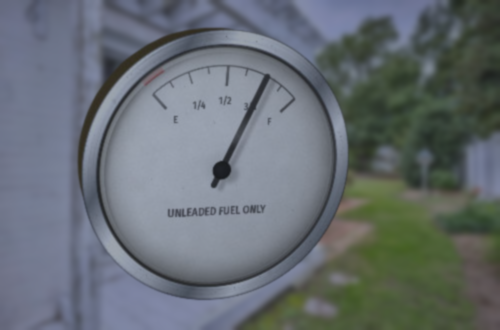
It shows value=0.75
